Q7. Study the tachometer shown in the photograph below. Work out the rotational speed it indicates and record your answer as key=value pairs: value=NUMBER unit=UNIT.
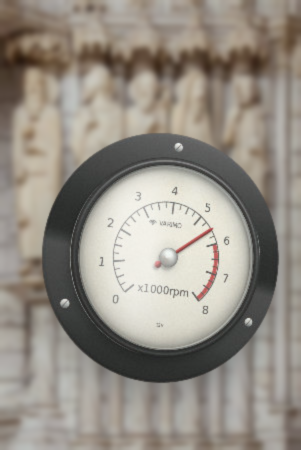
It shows value=5500 unit=rpm
